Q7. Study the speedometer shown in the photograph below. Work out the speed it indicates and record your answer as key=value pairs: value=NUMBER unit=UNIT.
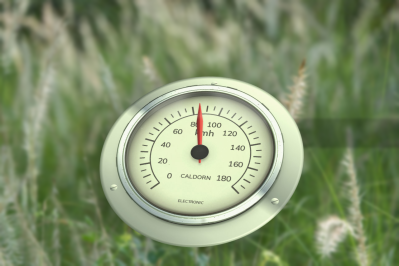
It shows value=85 unit=km/h
